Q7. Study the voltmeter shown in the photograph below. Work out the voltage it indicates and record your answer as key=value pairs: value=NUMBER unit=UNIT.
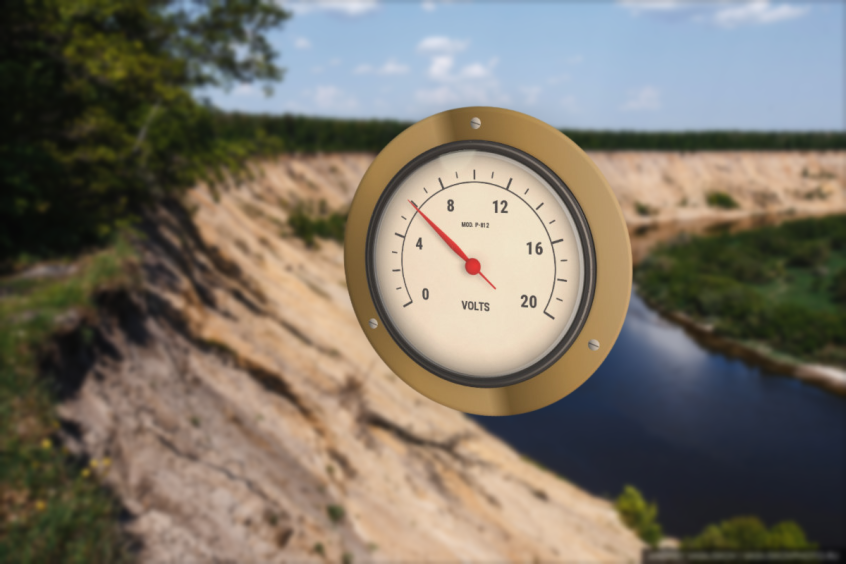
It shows value=6 unit=V
